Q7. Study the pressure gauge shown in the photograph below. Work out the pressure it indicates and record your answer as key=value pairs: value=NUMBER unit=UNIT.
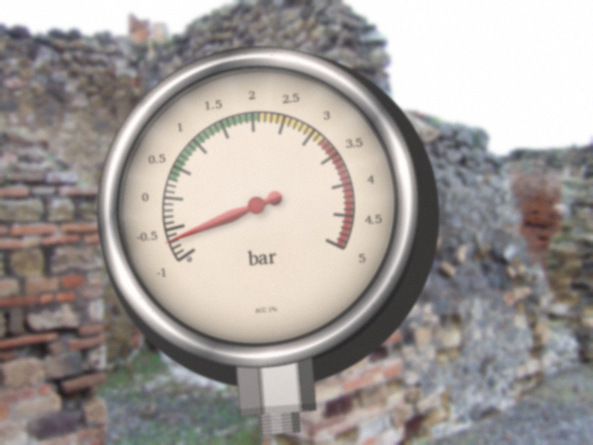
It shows value=-0.7 unit=bar
